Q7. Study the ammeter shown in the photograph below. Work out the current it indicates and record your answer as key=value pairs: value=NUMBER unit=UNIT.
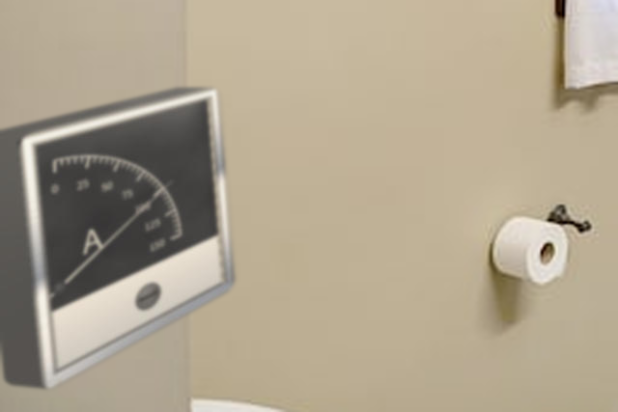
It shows value=100 unit=A
